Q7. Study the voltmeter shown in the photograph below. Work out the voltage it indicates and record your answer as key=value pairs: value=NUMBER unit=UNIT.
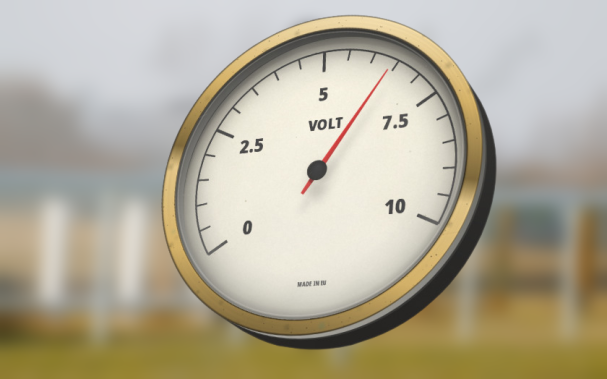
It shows value=6.5 unit=V
